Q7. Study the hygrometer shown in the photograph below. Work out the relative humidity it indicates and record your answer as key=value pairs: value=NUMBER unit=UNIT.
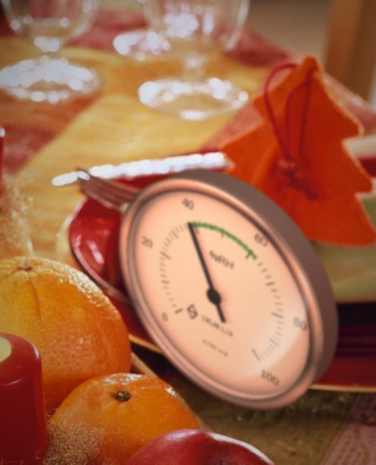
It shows value=40 unit=%
